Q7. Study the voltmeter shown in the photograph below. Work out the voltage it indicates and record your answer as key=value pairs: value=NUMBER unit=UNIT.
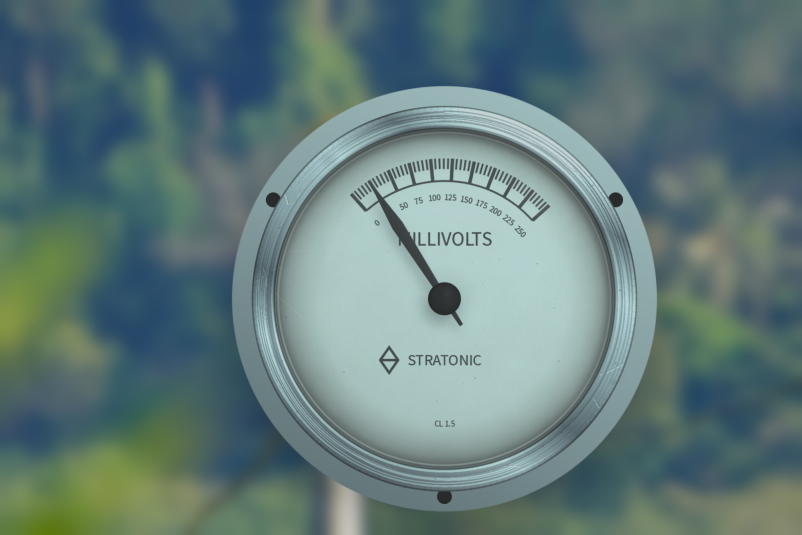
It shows value=25 unit=mV
